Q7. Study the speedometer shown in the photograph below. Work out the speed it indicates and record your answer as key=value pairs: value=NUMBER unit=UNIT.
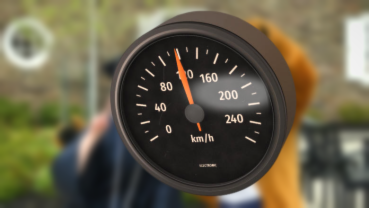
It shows value=120 unit=km/h
